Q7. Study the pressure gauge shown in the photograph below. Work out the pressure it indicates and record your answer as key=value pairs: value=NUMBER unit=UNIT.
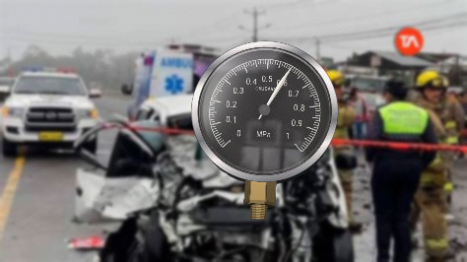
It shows value=0.6 unit=MPa
